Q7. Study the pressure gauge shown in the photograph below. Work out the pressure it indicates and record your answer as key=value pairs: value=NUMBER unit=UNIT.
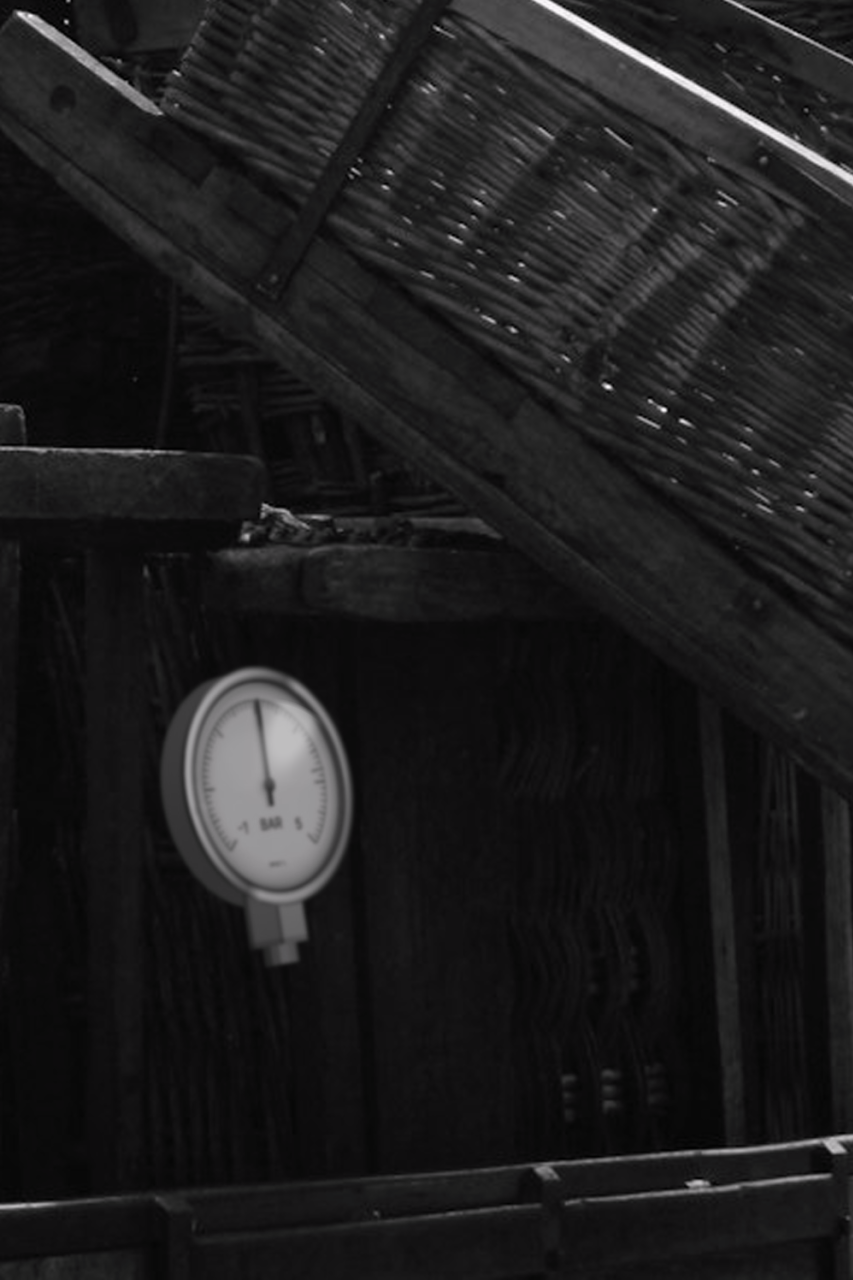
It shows value=2 unit=bar
